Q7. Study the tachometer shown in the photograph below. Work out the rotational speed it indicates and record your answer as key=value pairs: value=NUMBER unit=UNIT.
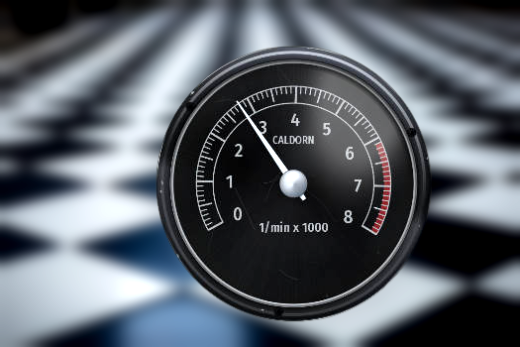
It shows value=2800 unit=rpm
